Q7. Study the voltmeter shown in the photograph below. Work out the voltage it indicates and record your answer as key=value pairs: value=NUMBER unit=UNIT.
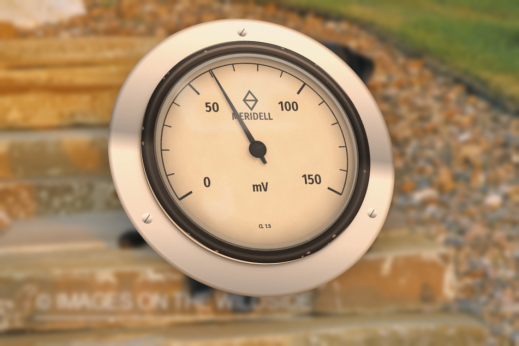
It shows value=60 unit=mV
